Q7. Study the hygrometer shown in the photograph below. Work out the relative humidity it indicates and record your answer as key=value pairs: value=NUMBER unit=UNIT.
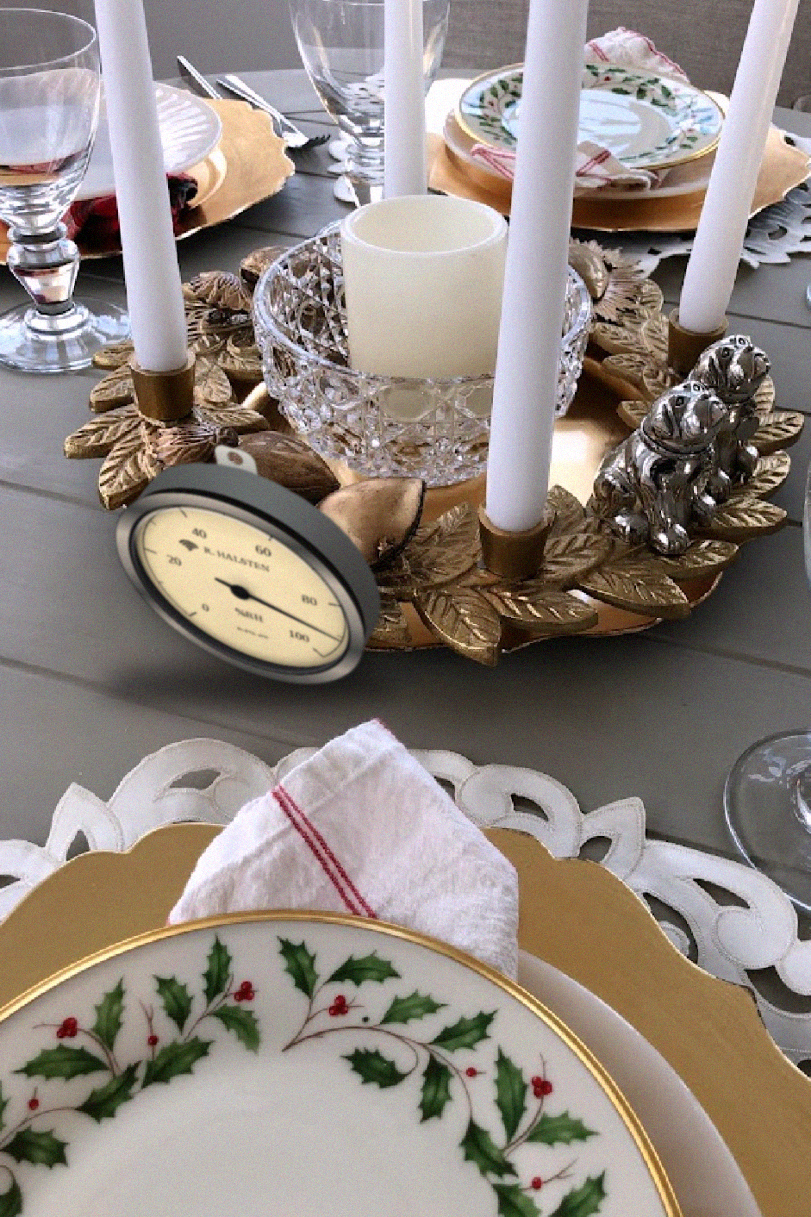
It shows value=90 unit=%
